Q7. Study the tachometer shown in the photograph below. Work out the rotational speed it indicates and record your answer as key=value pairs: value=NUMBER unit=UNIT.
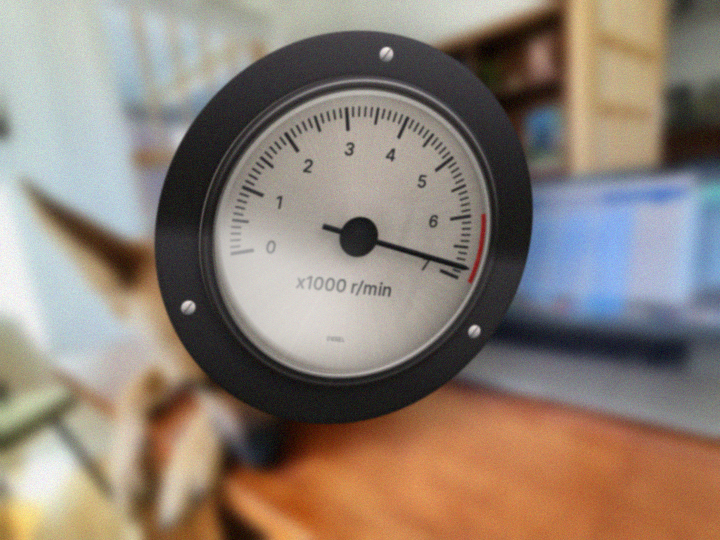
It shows value=6800 unit=rpm
